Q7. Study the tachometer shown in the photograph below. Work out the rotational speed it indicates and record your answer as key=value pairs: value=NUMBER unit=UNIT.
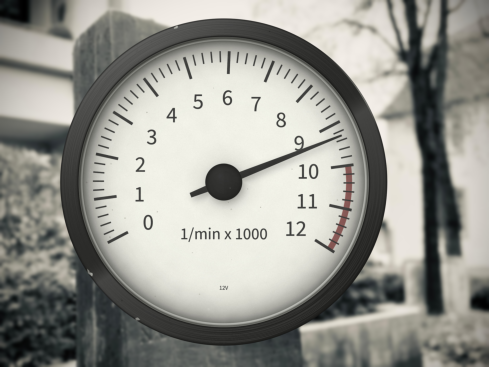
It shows value=9300 unit=rpm
